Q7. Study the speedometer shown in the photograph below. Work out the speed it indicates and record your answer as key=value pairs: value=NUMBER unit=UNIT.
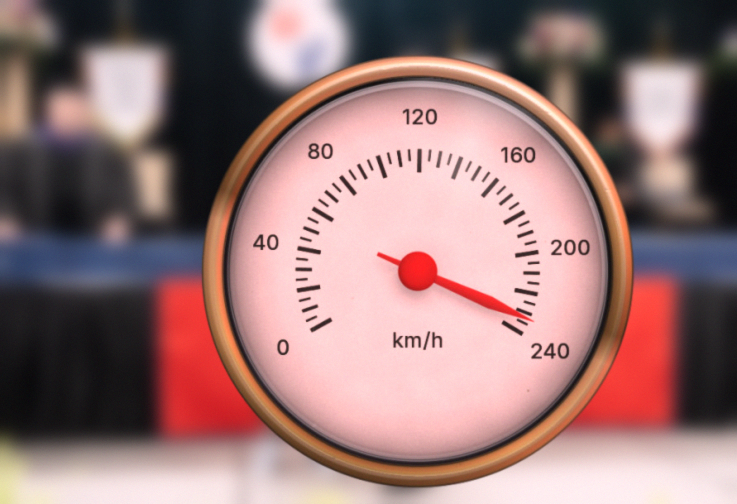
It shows value=232.5 unit=km/h
